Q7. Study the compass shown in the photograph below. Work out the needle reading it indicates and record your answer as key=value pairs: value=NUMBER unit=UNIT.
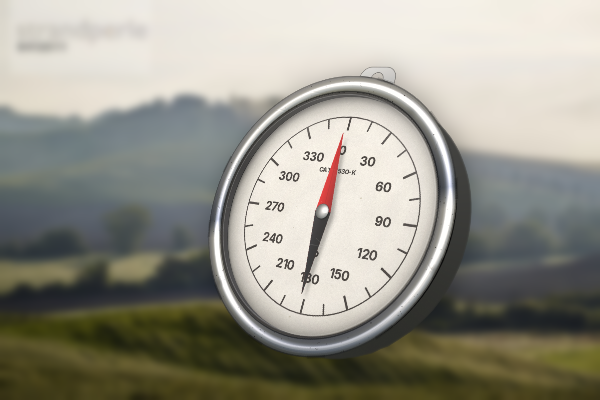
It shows value=0 unit=°
